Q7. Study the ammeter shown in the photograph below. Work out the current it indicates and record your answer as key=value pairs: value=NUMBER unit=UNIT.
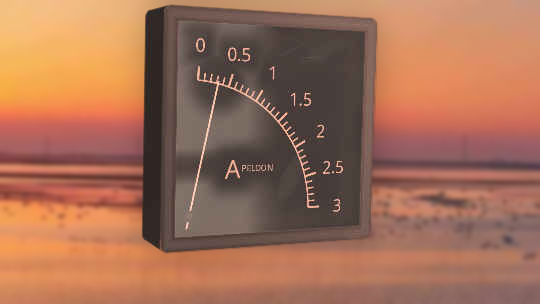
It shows value=0.3 unit=A
